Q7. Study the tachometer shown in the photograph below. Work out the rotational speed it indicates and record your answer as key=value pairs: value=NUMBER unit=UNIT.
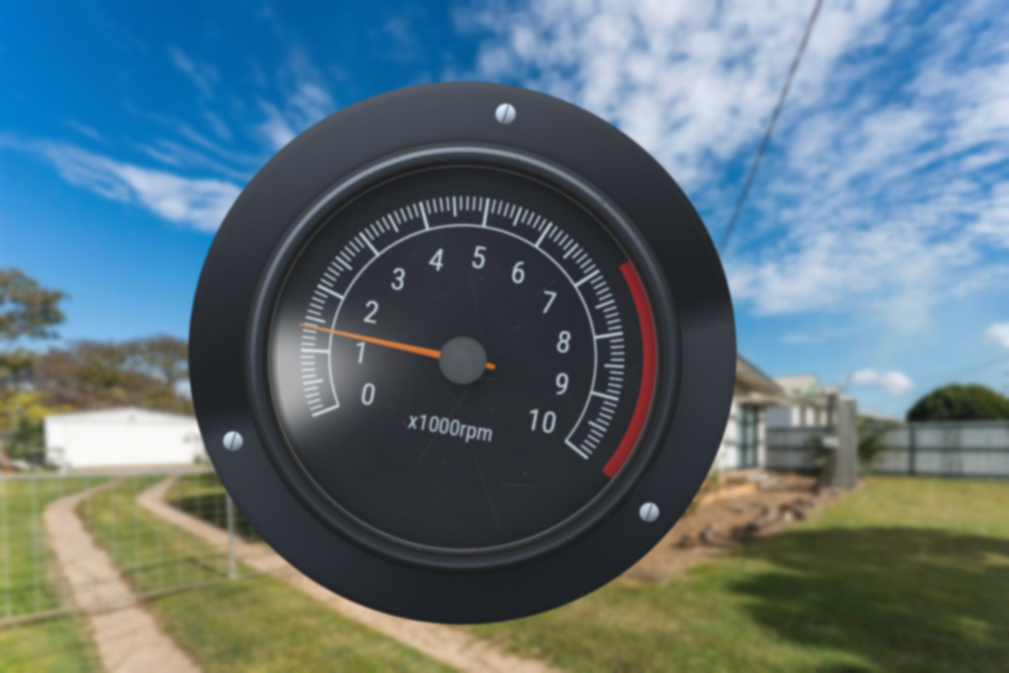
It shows value=1400 unit=rpm
